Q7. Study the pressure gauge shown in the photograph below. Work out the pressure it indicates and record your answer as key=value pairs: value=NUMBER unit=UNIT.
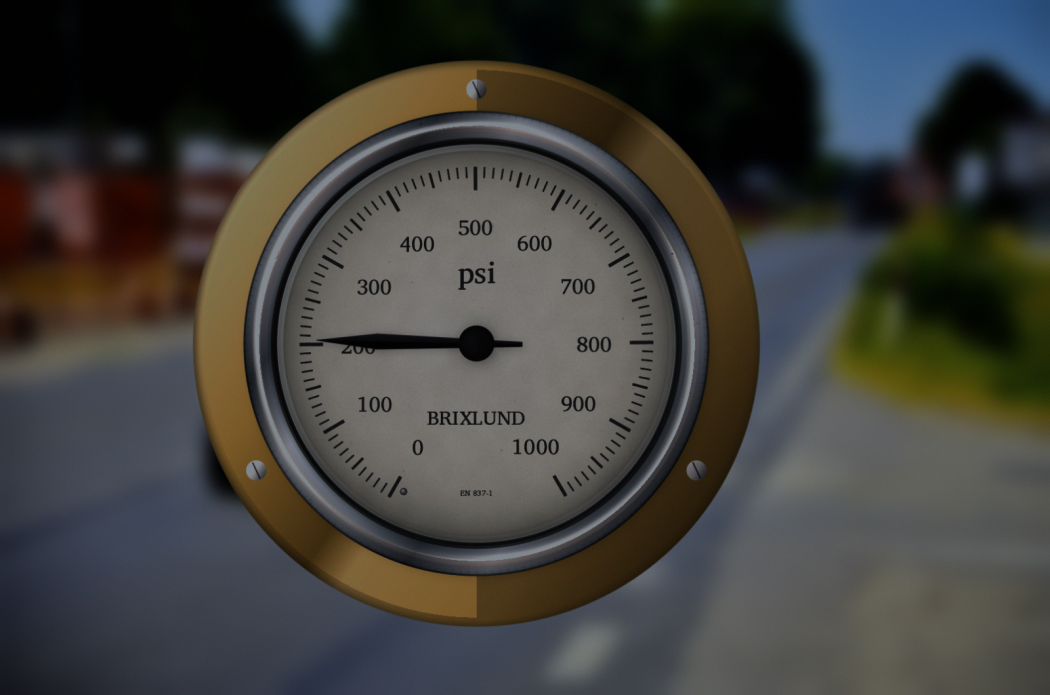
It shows value=205 unit=psi
